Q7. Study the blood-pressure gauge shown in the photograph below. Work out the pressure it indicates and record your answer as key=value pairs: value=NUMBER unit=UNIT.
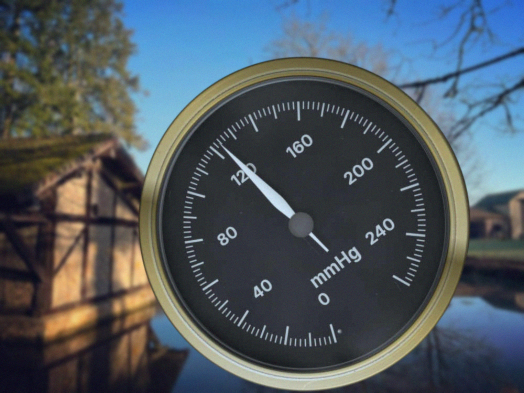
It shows value=124 unit=mmHg
